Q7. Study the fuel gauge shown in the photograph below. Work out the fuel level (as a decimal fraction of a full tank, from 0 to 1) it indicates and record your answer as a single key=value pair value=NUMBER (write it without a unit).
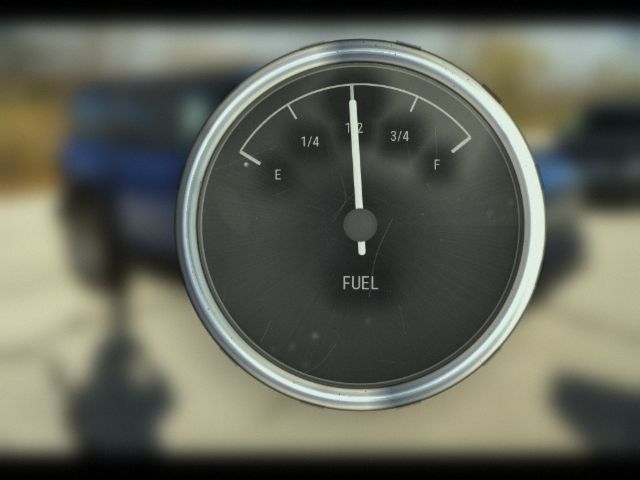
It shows value=0.5
